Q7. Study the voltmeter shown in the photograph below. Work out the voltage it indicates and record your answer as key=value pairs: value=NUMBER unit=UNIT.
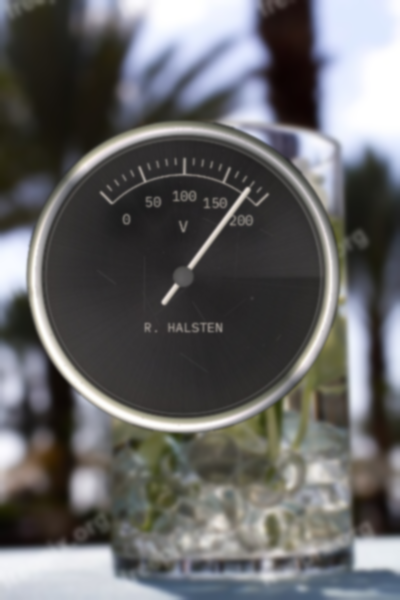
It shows value=180 unit=V
